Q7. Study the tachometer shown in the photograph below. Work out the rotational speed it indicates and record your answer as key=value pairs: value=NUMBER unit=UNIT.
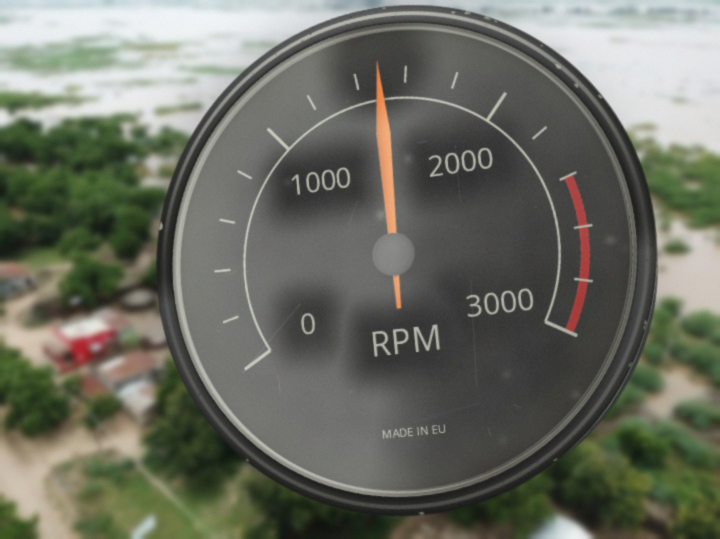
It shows value=1500 unit=rpm
